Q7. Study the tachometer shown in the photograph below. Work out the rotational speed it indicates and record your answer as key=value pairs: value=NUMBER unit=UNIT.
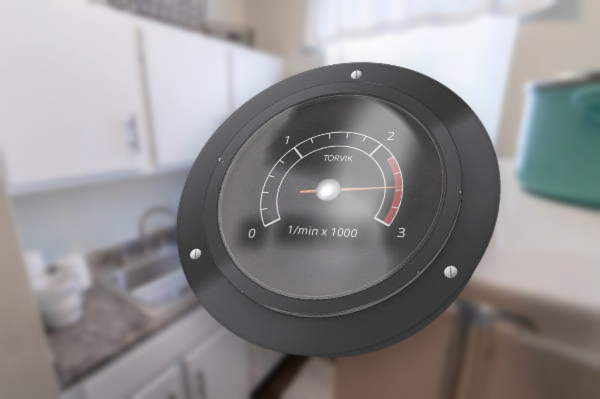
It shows value=2600 unit=rpm
